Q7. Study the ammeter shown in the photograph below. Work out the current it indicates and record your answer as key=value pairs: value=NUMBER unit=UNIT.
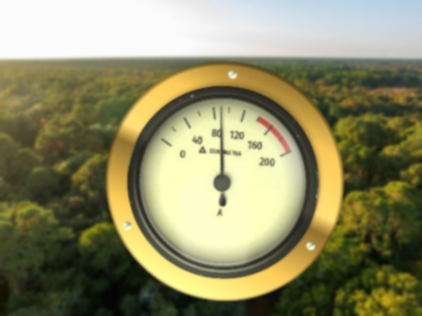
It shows value=90 unit=A
